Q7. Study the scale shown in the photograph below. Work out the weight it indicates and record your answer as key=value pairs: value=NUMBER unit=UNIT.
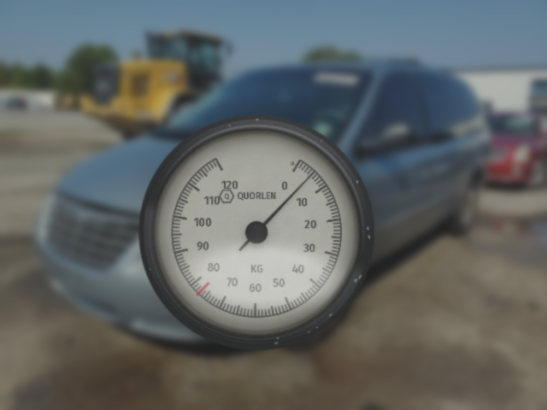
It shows value=5 unit=kg
